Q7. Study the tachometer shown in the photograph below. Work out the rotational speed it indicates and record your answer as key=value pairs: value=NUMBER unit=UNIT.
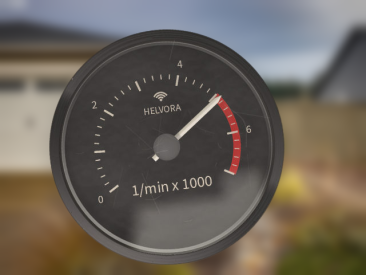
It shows value=5100 unit=rpm
